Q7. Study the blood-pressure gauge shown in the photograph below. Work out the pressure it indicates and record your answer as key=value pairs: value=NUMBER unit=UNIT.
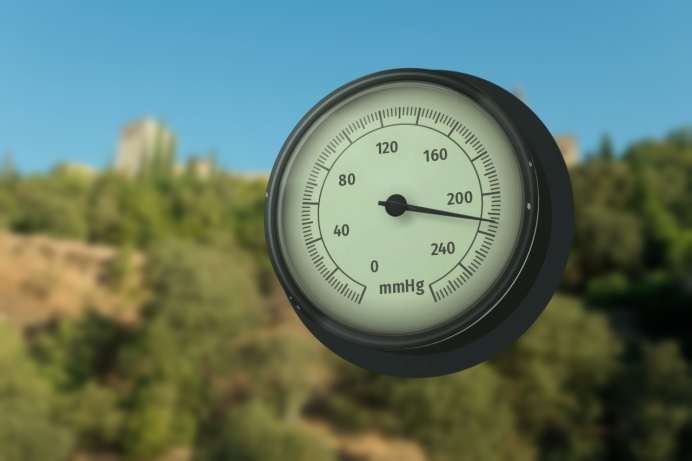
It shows value=214 unit=mmHg
